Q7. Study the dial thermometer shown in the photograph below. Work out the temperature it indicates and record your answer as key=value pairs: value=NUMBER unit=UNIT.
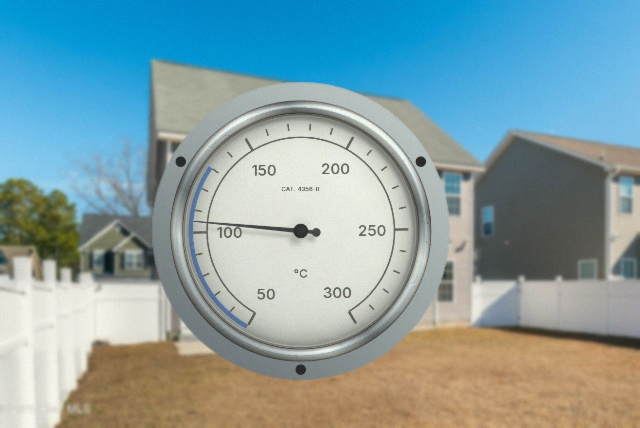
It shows value=105 unit=°C
